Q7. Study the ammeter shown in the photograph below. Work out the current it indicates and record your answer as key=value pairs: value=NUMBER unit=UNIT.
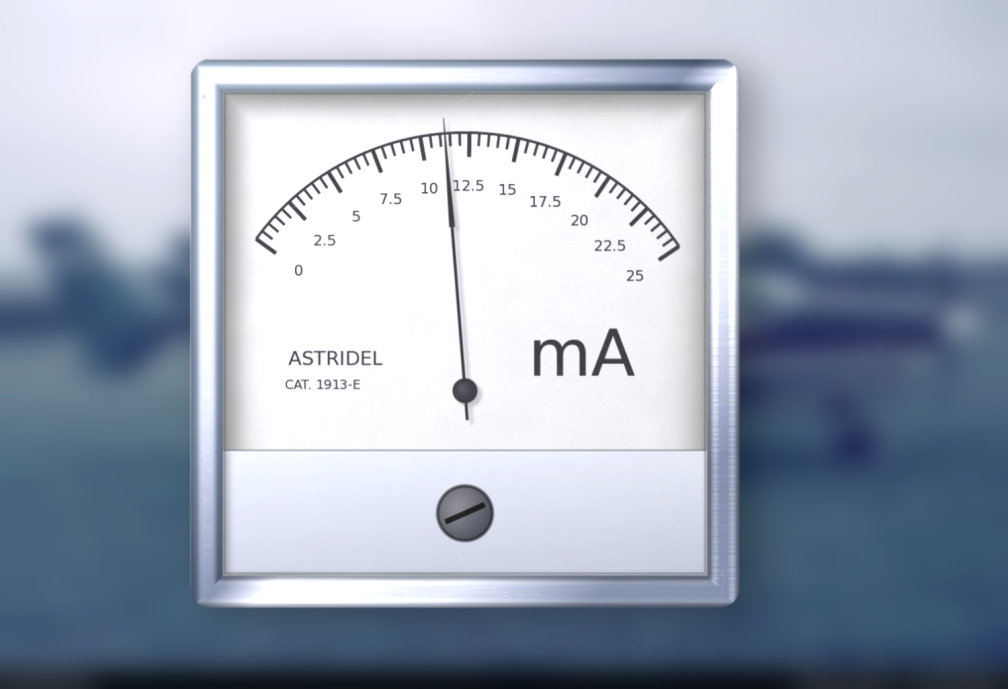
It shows value=11.25 unit=mA
